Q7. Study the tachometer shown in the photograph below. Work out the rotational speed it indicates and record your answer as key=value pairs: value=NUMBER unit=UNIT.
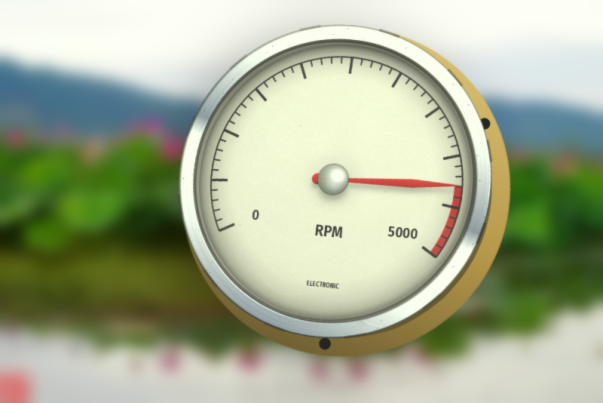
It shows value=4300 unit=rpm
